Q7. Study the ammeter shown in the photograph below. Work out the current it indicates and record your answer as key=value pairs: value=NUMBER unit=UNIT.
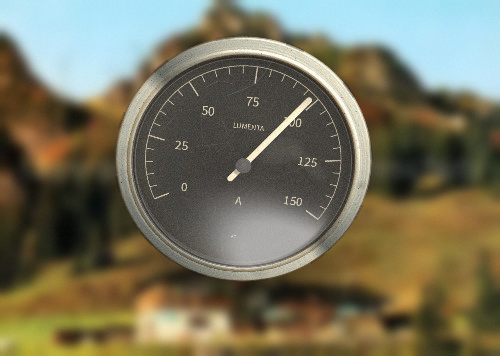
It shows value=97.5 unit=A
